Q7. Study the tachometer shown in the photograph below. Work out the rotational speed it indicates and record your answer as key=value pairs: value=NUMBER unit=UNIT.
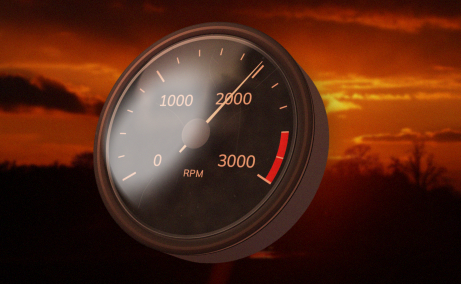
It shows value=2000 unit=rpm
